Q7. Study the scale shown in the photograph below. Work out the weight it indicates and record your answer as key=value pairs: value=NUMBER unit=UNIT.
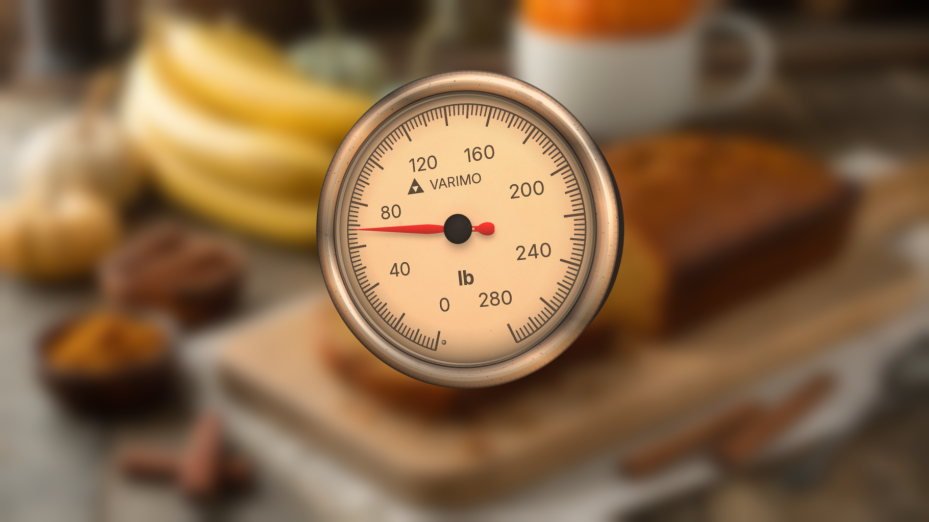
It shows value=68 unit=lb
